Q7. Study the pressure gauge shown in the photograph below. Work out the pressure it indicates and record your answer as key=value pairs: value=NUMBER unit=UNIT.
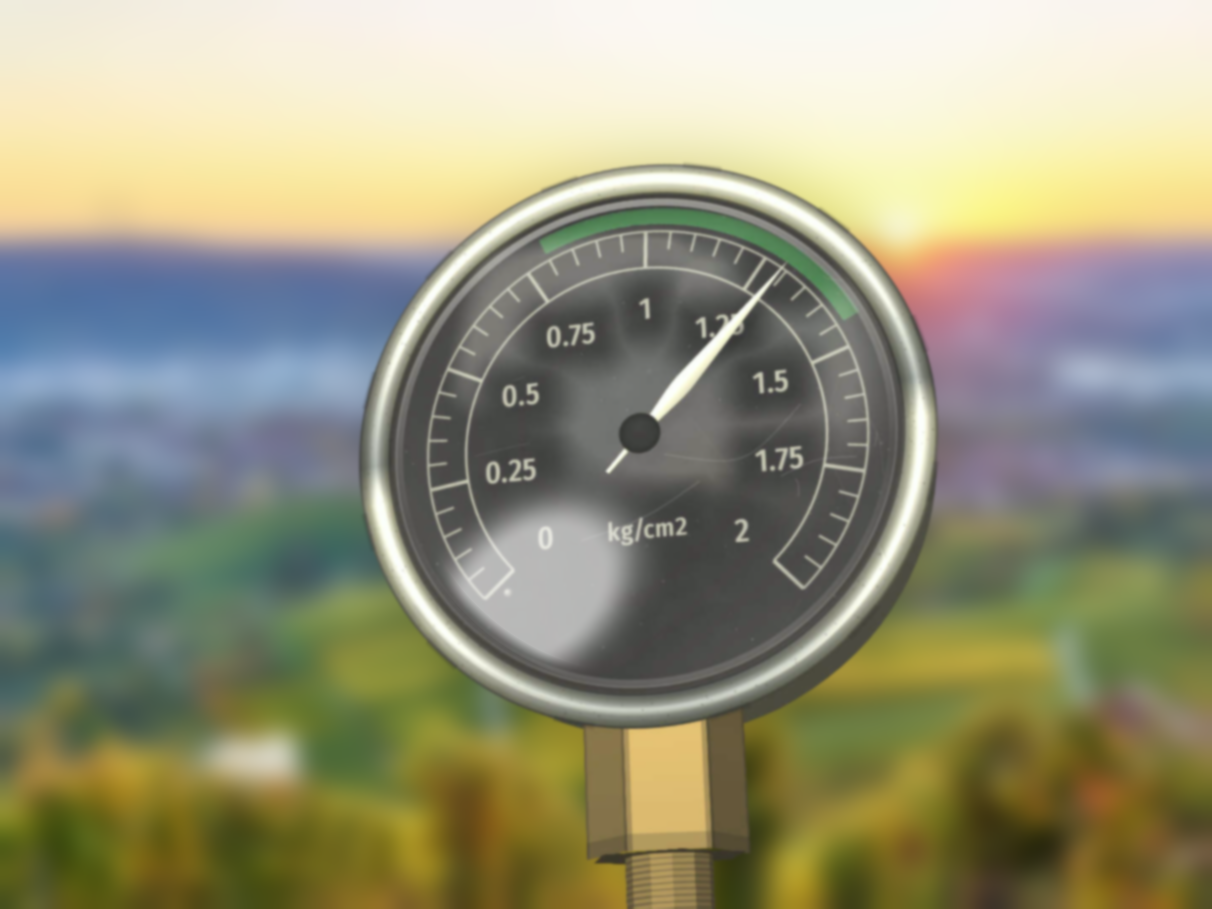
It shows value=1.3 unit=kg/cm²
